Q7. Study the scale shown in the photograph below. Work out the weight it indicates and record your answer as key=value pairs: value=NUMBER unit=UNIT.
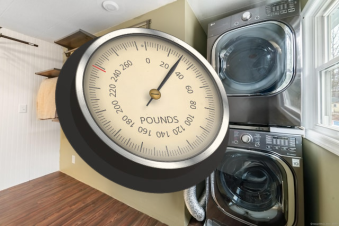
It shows value=30 unit=lb
